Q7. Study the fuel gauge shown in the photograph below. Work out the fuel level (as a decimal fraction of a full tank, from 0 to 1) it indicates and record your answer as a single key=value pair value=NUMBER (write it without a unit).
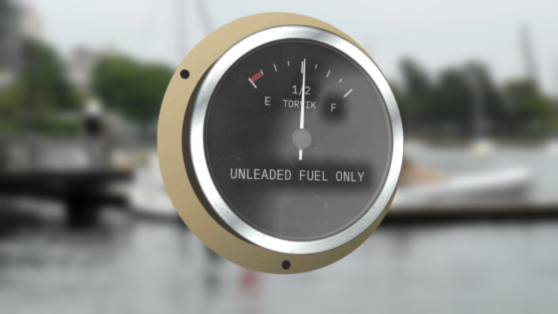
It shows value=0.5
